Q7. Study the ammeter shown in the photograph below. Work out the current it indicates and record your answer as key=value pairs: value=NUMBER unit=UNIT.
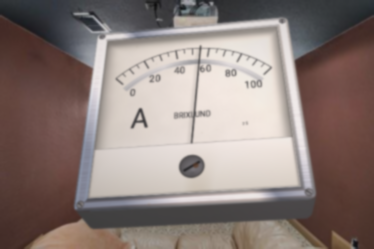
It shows value=55 unit=A
